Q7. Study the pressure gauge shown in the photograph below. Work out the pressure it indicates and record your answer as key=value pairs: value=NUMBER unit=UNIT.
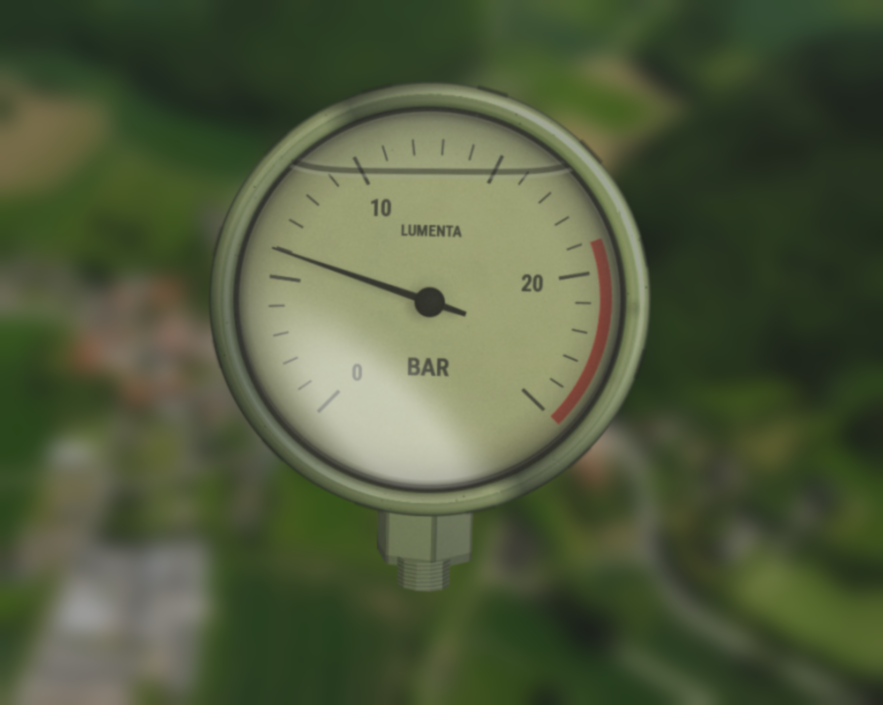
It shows value=6 unit=bar
